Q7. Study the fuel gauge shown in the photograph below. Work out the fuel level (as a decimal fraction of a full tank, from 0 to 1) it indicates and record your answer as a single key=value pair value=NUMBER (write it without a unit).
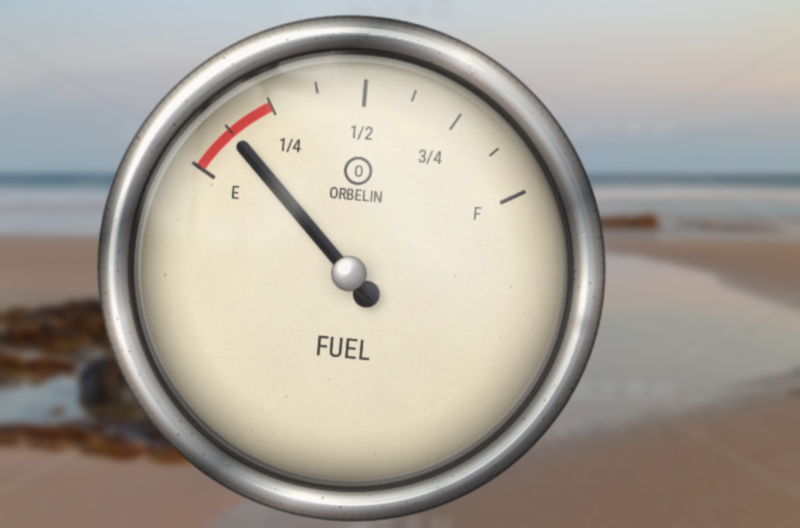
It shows value=0.125
